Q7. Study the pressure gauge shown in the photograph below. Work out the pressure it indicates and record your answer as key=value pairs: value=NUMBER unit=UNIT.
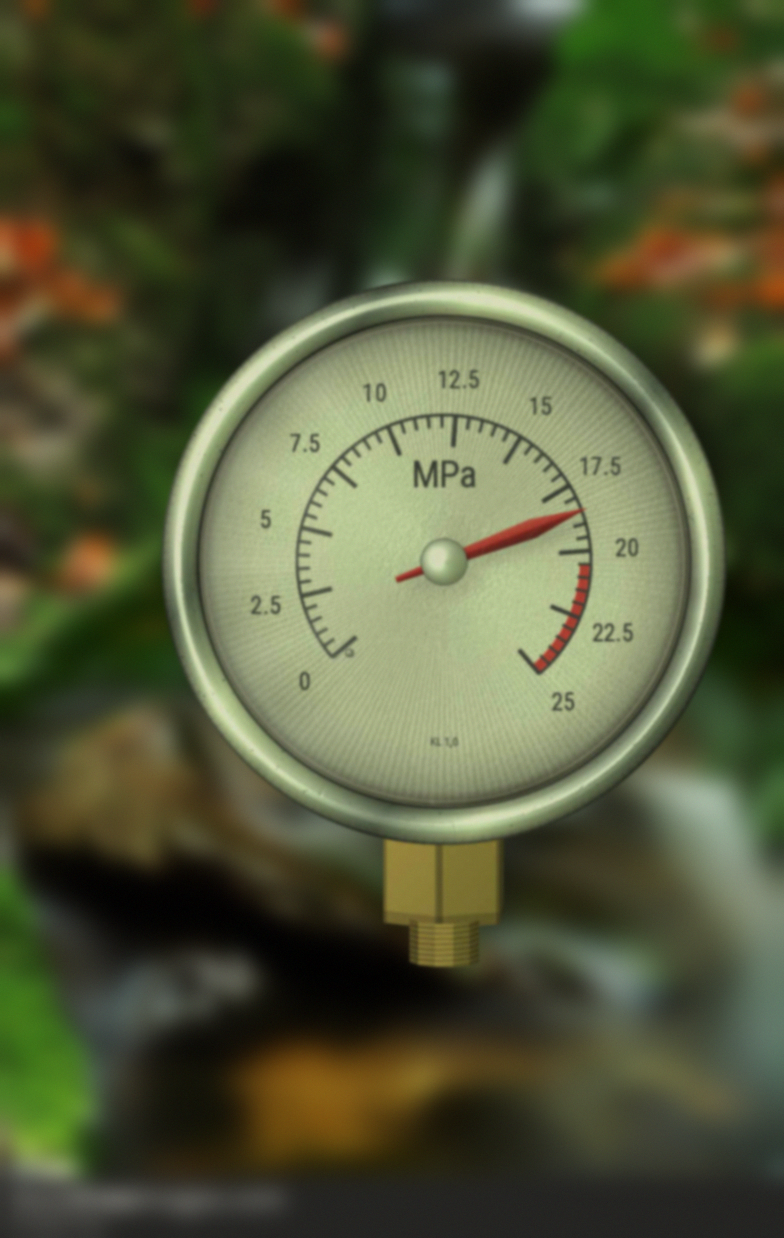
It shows value=18.5 unit=MPa
